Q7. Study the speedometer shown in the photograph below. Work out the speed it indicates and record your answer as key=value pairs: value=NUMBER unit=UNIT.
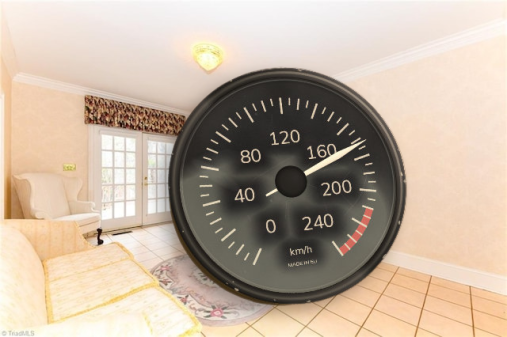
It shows value=172.5 unit=km/h
